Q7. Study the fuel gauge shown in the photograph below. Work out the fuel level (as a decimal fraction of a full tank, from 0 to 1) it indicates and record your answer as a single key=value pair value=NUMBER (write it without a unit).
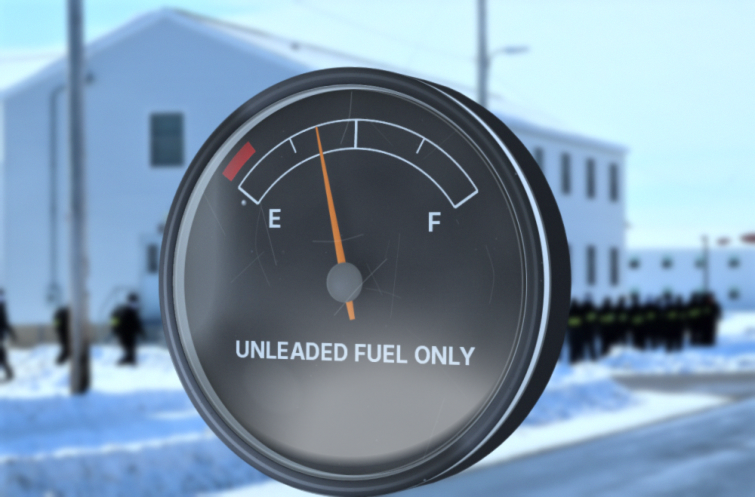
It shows value=0.375
